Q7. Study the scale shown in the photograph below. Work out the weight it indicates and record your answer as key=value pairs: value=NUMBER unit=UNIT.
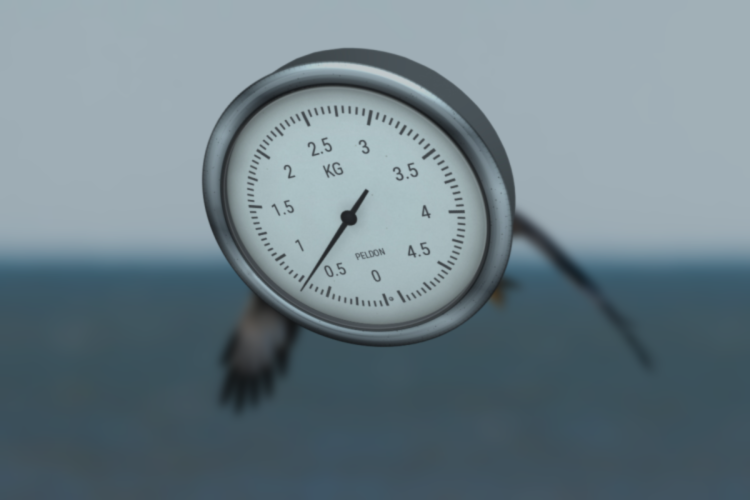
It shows value=0.7 unit=kg
